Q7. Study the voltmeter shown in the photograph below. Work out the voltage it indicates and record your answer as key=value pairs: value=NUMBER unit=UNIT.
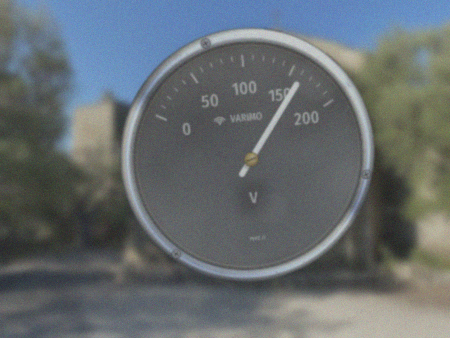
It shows value=160 unit=V
